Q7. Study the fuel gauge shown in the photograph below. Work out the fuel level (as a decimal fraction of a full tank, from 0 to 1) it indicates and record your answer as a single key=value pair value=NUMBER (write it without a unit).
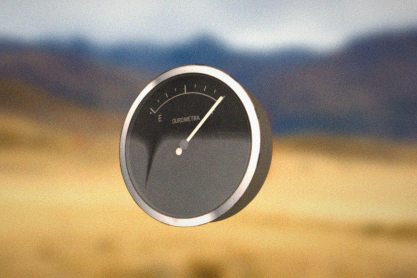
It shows value=1
